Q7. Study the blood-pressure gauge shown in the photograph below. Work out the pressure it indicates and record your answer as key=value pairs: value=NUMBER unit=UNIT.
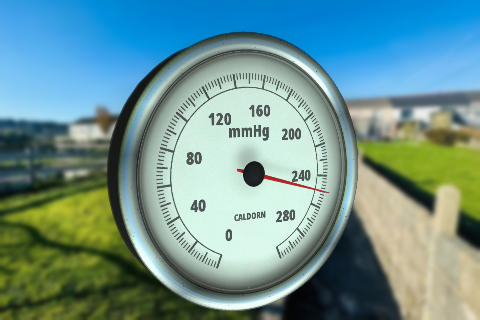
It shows value=250 unit=mmHg
